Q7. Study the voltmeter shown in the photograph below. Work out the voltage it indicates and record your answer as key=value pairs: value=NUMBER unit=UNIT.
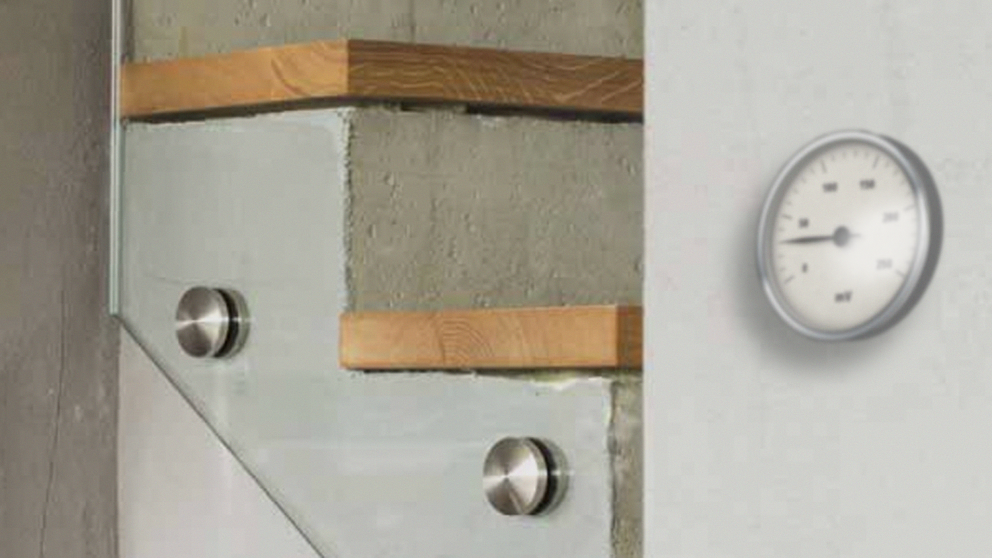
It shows value=30 unit=mV
